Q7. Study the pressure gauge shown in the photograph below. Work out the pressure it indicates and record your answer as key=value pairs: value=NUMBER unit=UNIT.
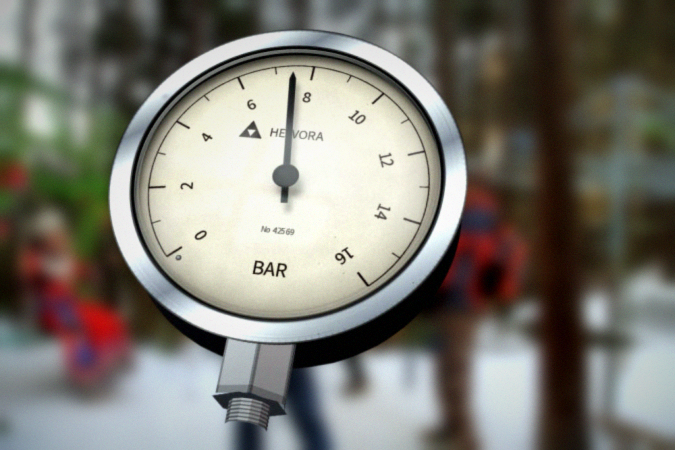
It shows value=7.5 unit=bar
